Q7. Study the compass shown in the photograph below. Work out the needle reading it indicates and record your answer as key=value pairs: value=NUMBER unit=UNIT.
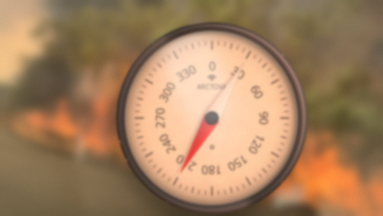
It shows value=210 unit=°
